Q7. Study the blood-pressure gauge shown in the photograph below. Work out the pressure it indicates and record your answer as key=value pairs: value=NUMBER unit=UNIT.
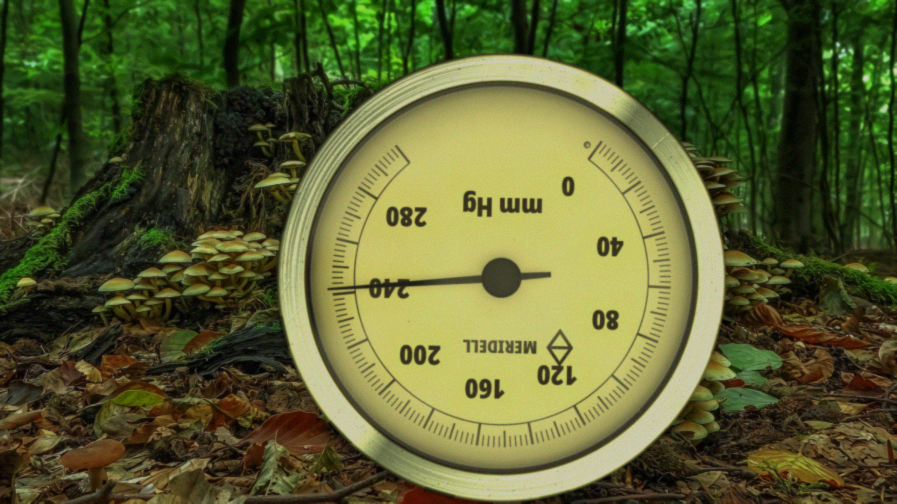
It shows value=242 unit=mmHg
